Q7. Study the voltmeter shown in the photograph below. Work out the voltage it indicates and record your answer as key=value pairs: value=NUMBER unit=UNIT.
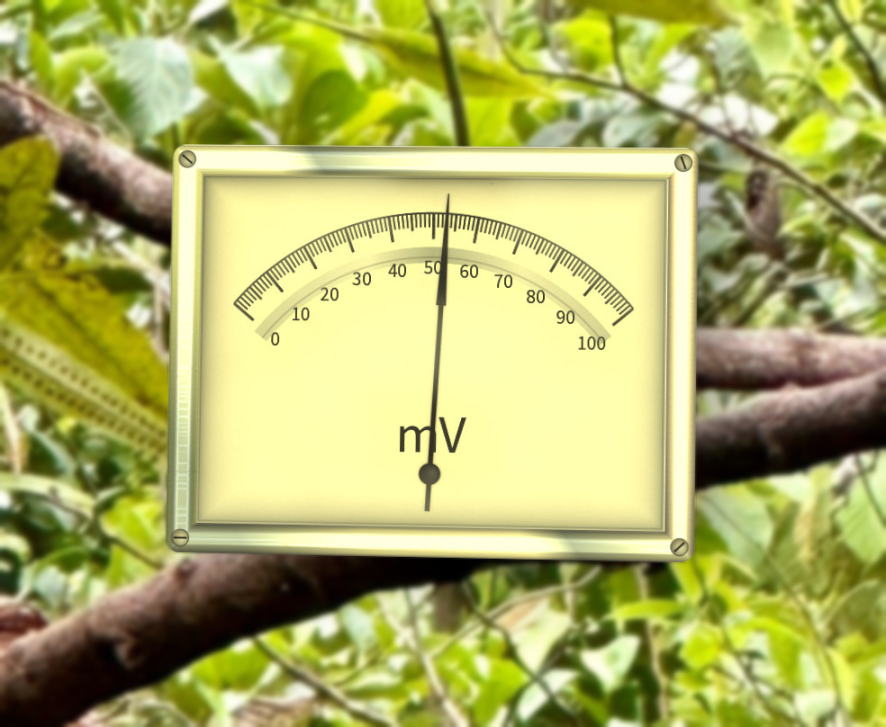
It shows value=53 unit=mV
